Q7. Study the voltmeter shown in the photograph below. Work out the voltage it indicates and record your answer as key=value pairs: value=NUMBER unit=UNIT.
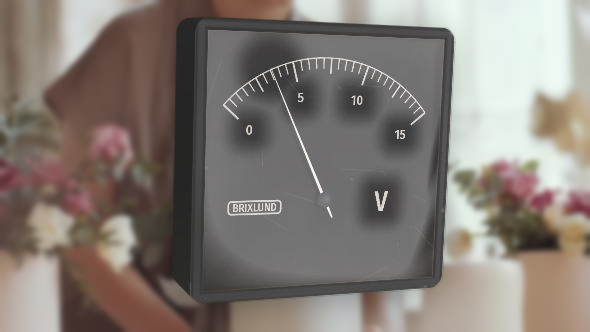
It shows value=3.5 unit=V
